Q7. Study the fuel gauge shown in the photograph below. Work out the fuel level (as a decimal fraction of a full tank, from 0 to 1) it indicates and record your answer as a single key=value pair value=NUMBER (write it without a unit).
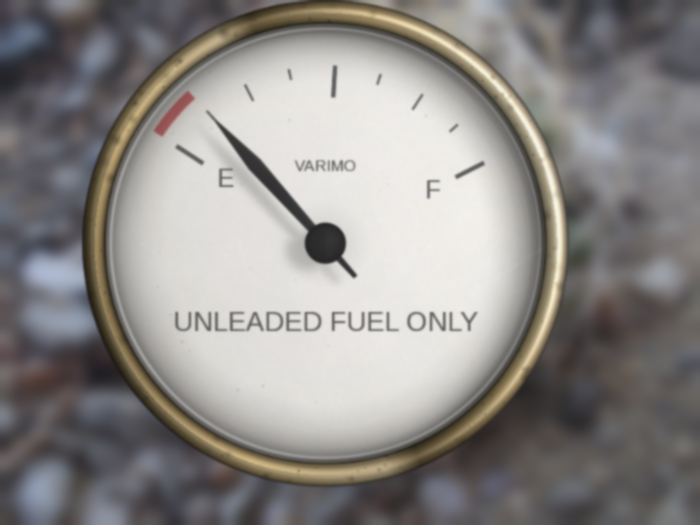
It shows value=0.125
